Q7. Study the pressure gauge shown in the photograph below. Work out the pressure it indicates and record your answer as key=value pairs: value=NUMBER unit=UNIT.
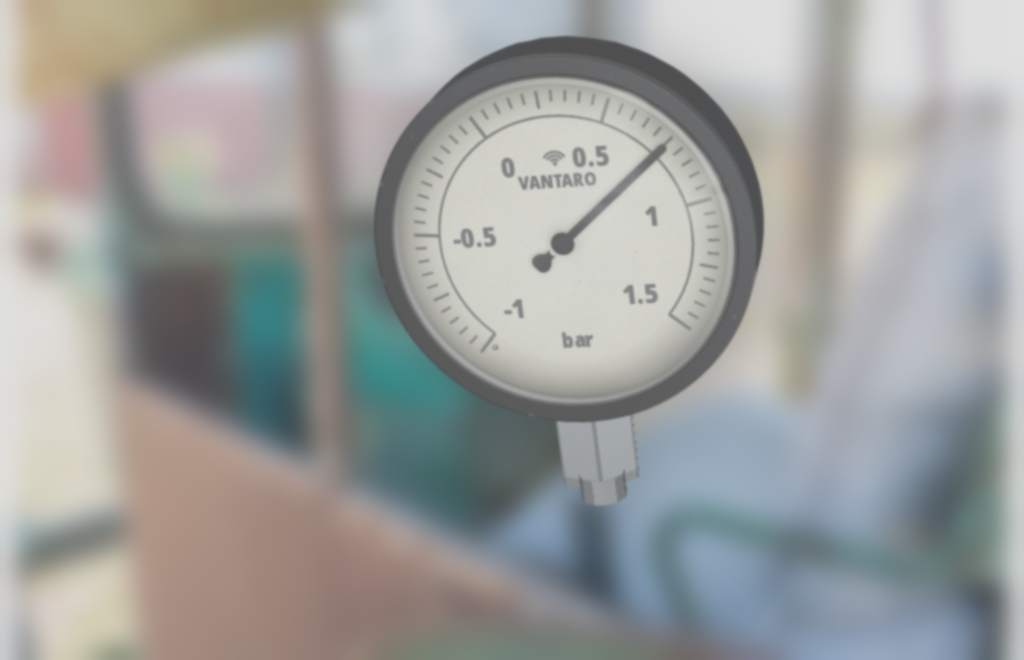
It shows value=0.75 unit=bar
